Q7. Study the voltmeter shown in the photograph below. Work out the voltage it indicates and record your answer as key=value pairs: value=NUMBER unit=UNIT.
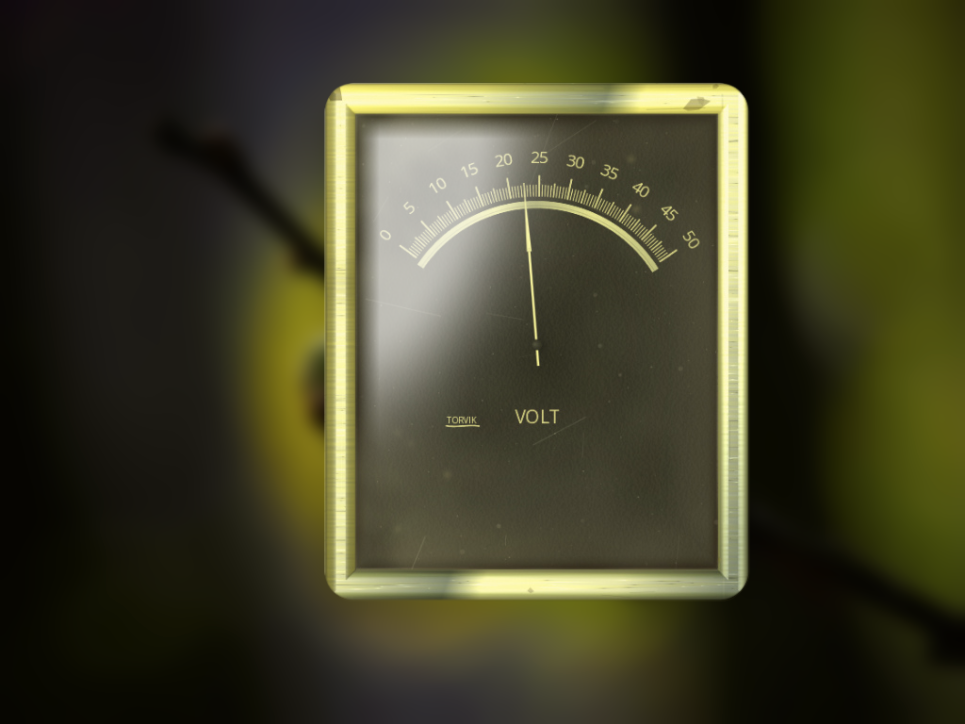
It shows value=22.5 unit=V
